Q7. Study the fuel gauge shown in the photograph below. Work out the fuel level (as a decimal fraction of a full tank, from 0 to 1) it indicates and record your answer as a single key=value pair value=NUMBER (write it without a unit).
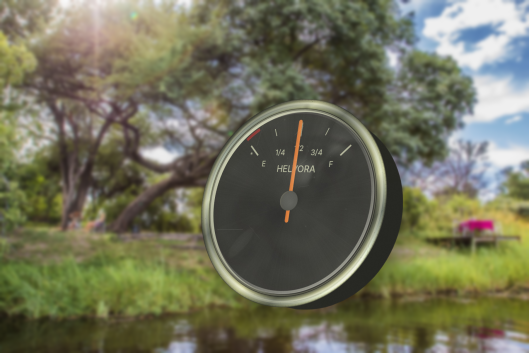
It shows value=0.5
